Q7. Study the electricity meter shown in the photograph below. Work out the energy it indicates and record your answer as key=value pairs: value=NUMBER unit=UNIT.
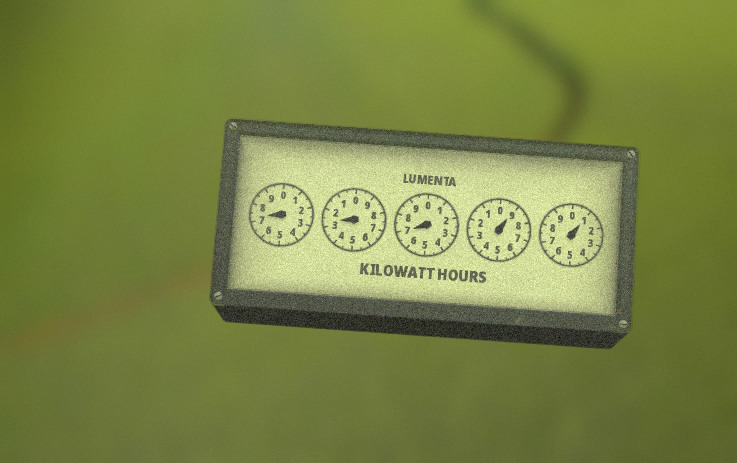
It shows value=72691 unit=kWh
